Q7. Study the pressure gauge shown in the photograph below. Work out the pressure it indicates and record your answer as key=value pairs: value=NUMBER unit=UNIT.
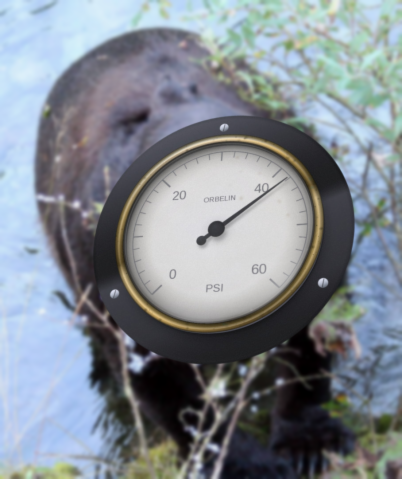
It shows value=42 unit=psi
